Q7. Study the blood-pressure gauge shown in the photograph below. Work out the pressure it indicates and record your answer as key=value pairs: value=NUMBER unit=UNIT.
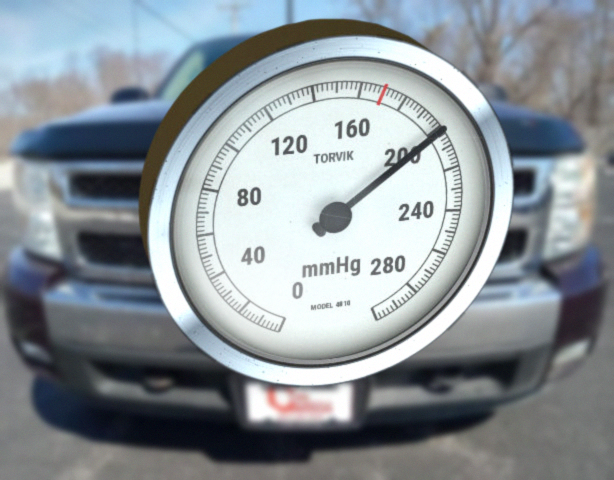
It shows value=200 unit=mmHg
